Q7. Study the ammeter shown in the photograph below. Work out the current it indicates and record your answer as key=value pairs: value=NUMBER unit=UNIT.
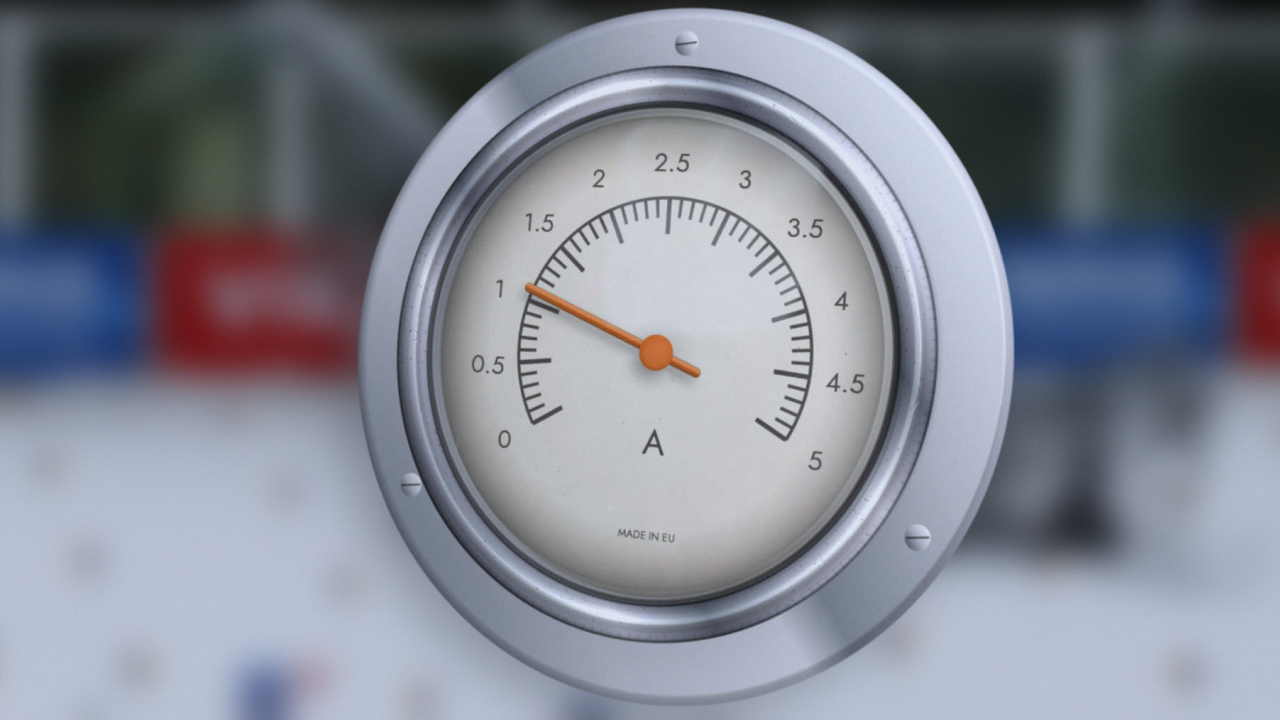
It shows value=1.1 unit=A
